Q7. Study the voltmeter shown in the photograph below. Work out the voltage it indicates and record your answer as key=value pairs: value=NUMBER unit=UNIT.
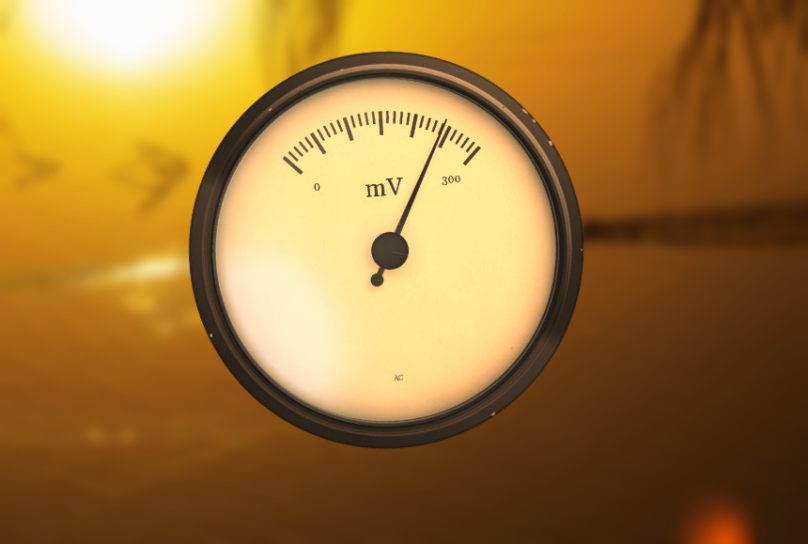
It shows value=240 unit=mV
